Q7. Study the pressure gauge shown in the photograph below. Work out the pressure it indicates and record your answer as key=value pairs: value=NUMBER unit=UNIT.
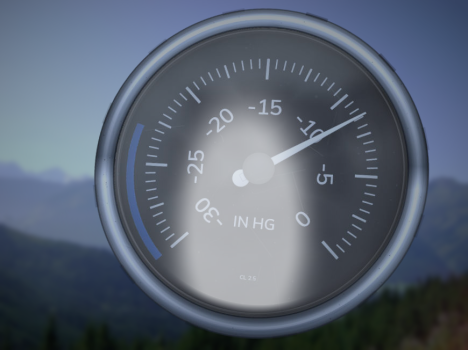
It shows value=-8.5 unit=inHg
